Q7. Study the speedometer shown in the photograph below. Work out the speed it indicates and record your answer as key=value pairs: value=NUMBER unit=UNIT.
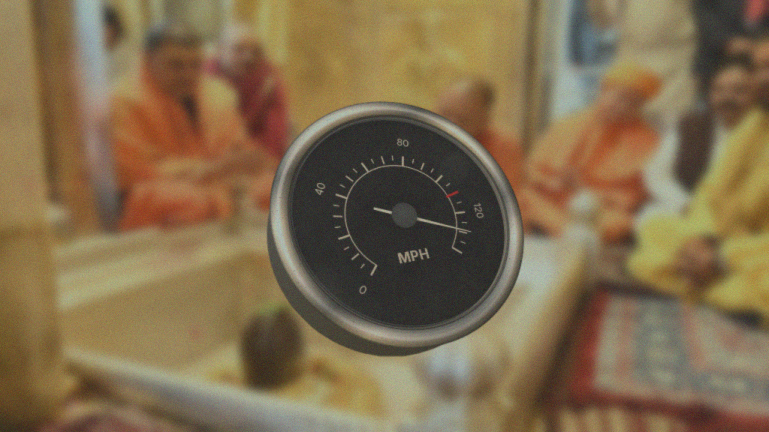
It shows value=130 unit=mph
